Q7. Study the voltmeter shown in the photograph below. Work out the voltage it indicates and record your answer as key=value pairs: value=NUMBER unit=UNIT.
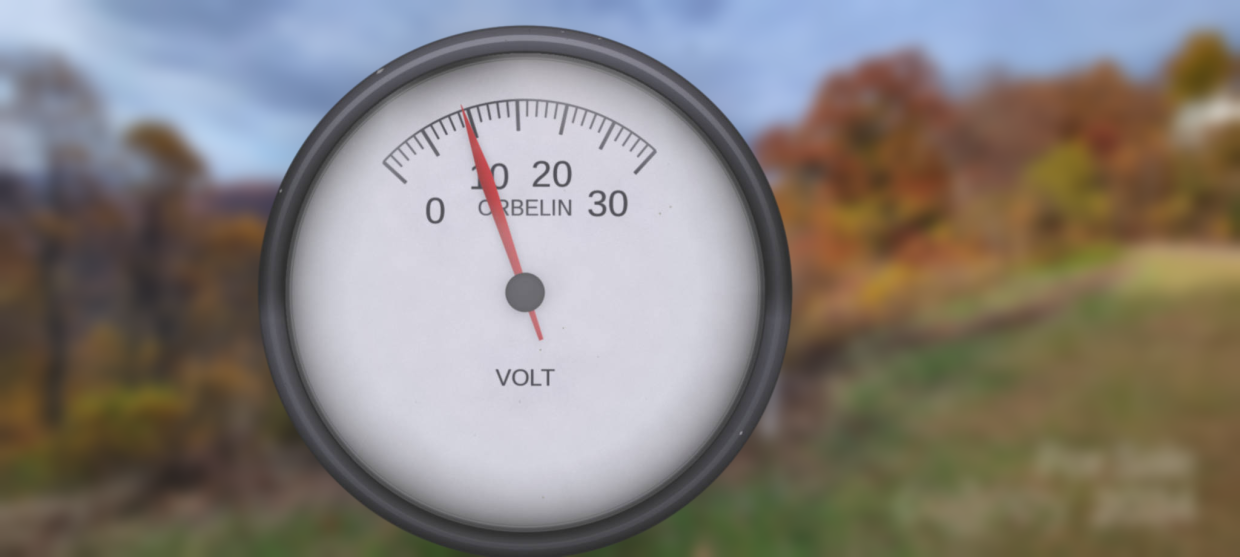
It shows value=9.5 unit=V
